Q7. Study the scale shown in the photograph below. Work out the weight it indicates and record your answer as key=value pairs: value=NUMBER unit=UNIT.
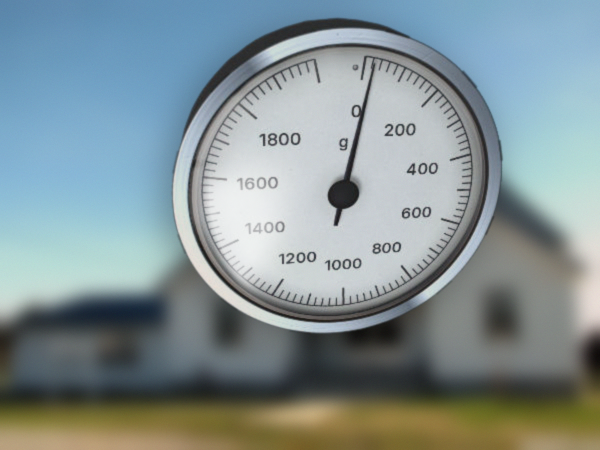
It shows value=20 unit=g
